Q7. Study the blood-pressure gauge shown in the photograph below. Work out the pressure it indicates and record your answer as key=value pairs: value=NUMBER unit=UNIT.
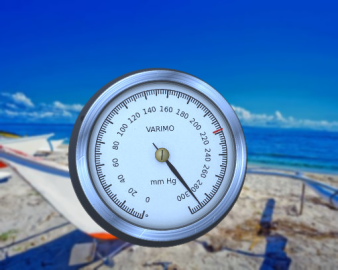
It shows value=290 unit=mmHg
